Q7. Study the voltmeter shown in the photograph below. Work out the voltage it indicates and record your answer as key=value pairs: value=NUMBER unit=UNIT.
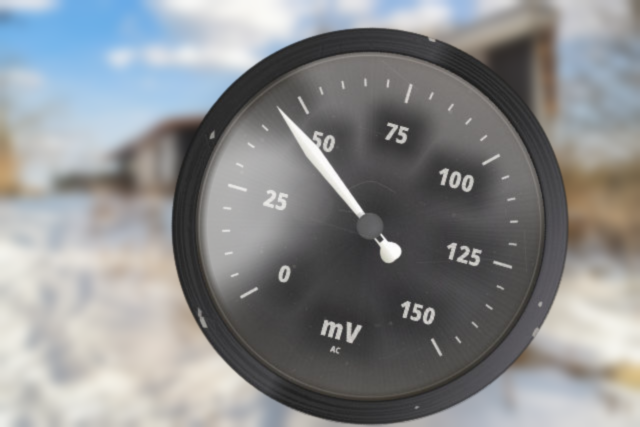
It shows value=45 unit=mV
